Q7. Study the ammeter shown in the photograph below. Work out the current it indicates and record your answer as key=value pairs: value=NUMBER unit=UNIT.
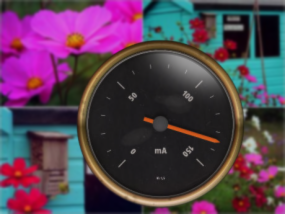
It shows value=135 unit=mA
